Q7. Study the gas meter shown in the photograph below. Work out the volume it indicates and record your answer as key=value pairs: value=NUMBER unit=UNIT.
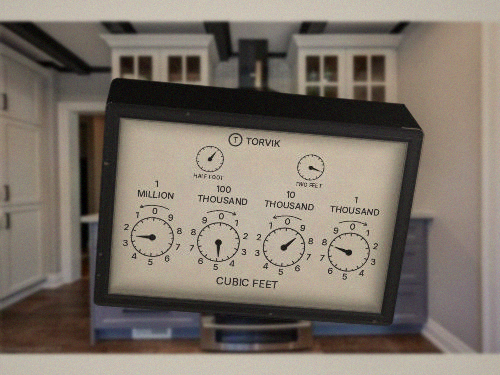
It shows value=248800 unit=ft³
